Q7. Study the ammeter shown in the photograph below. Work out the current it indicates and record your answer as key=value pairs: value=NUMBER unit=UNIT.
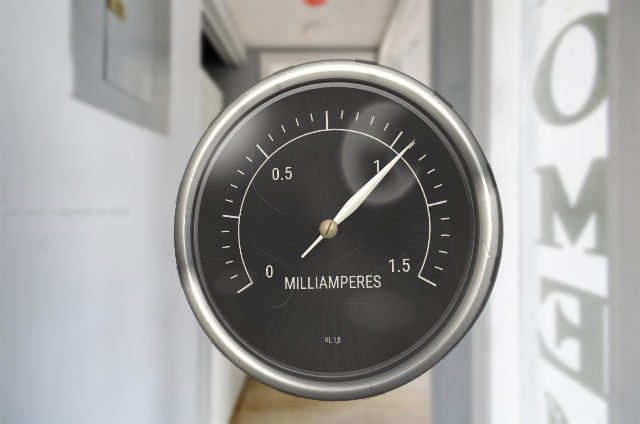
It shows value=1.05 unit=mA
